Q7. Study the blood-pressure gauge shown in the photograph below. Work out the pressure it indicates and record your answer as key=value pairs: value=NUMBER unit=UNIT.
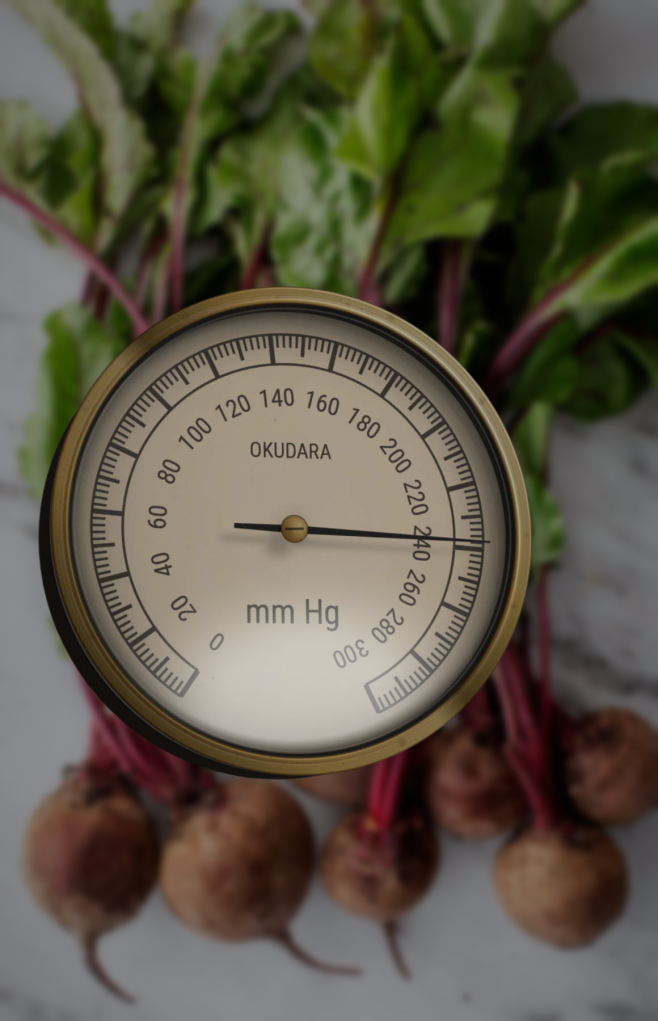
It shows value=238 unit=mmHg
